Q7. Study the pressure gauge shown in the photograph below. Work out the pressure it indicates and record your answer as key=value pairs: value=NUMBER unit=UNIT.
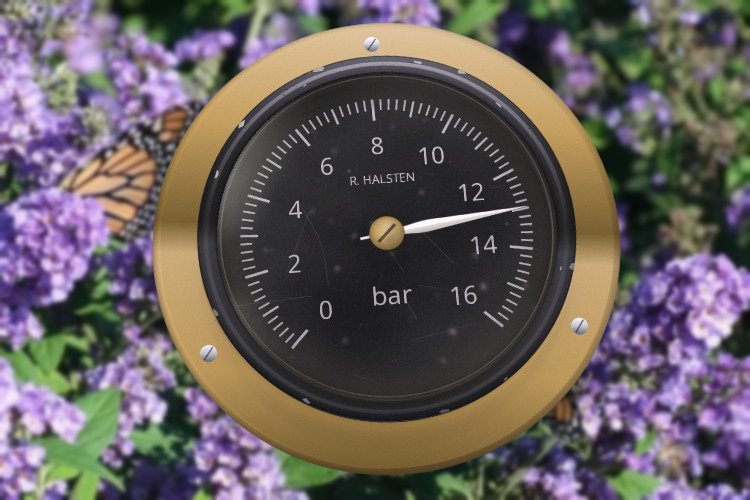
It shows value=13 unit=bar
